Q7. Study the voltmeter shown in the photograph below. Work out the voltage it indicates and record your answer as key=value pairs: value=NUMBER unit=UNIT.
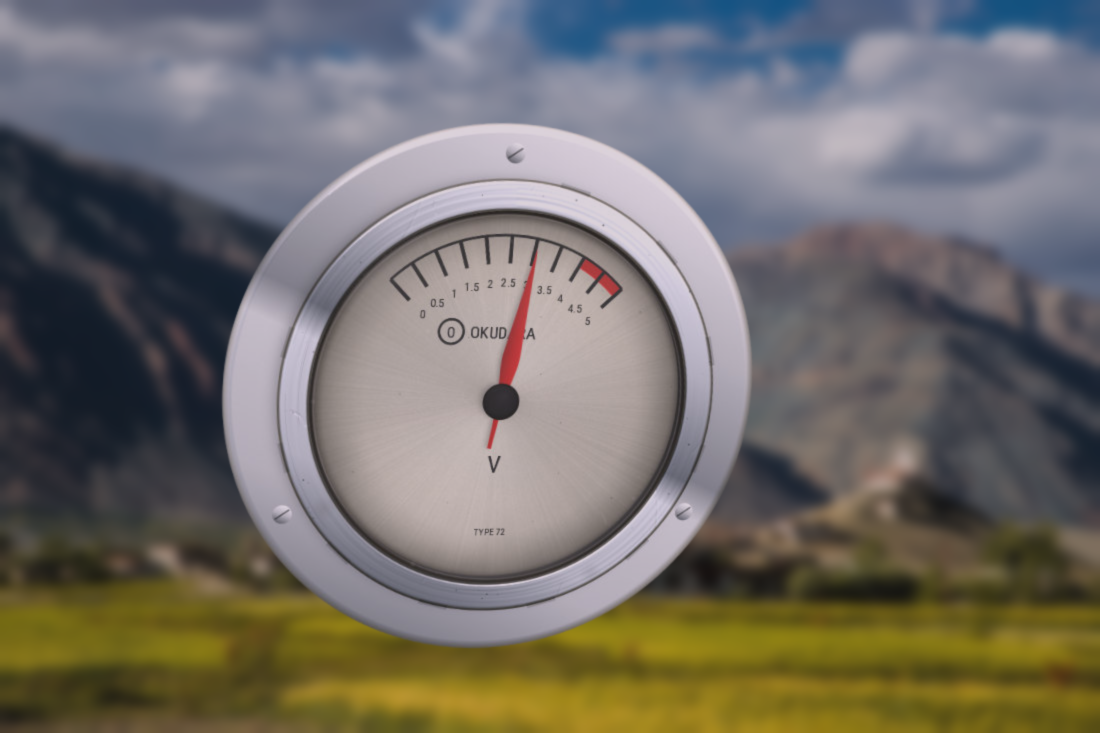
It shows value=3 unit=V
